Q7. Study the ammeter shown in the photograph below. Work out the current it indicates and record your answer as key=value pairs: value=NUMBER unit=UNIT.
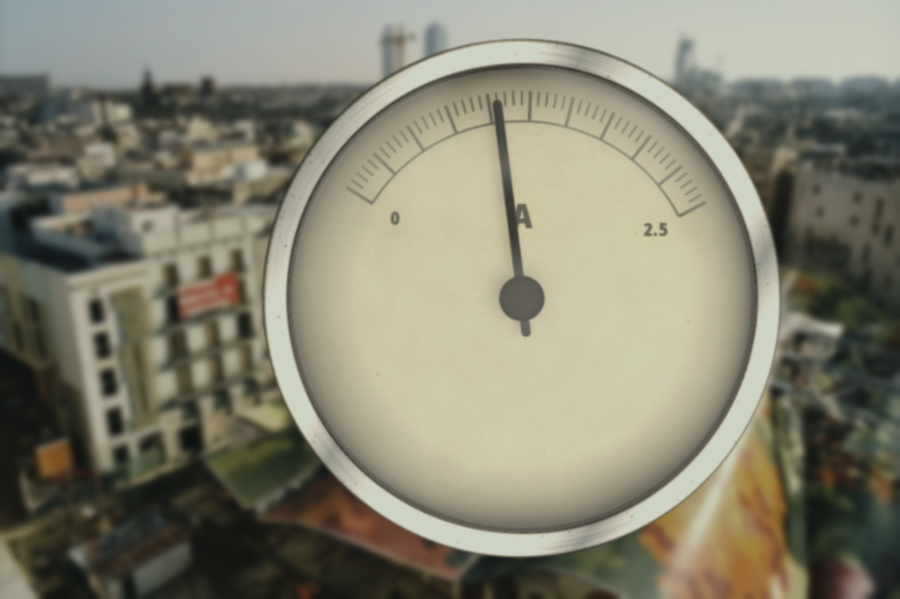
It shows value=1.05 unit=A
